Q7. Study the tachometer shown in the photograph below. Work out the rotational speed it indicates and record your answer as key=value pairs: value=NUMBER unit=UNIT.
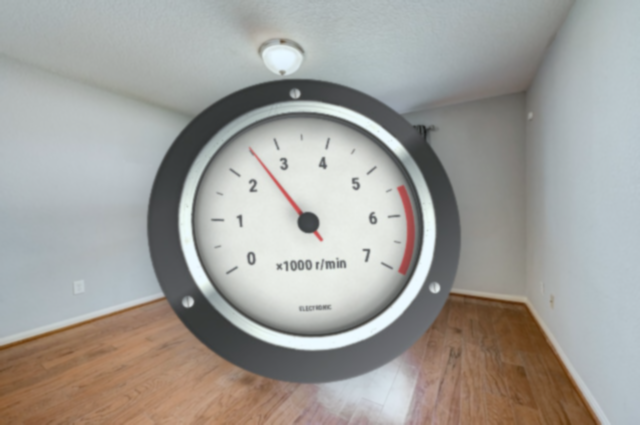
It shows value=2500 unit=rpm
